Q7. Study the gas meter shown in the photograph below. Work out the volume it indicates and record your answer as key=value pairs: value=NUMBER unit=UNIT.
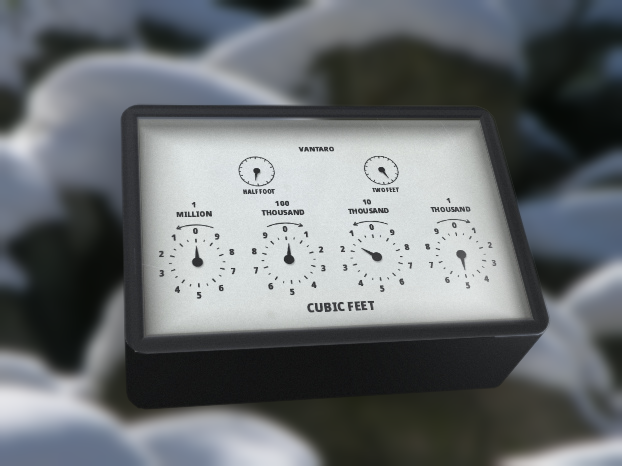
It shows value=1500 unit=ft³
